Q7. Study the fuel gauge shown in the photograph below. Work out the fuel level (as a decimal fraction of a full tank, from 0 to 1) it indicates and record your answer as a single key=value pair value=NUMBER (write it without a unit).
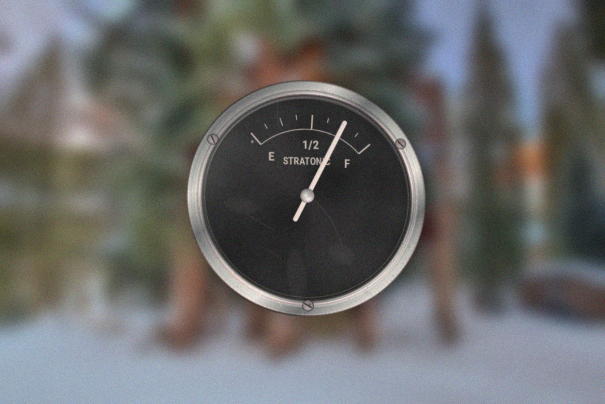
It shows value=0.75
